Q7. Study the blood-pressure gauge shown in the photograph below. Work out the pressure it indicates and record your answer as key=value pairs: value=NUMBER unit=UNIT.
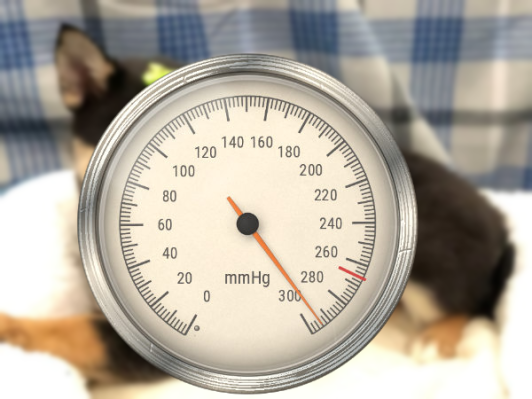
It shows value=294 unit=mmHg
